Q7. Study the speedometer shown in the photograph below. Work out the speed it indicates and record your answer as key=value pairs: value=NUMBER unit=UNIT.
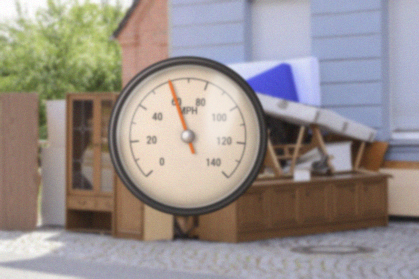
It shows value=60 unit=mph
